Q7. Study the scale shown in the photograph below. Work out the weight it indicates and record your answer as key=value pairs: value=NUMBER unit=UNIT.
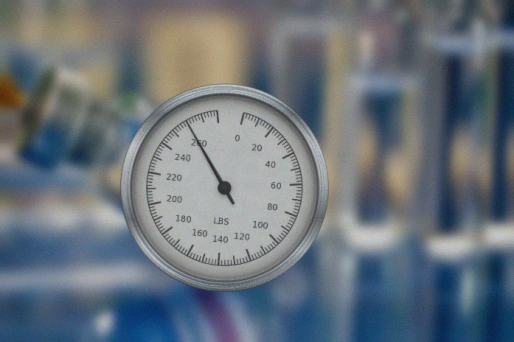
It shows value=260 unit=lb
